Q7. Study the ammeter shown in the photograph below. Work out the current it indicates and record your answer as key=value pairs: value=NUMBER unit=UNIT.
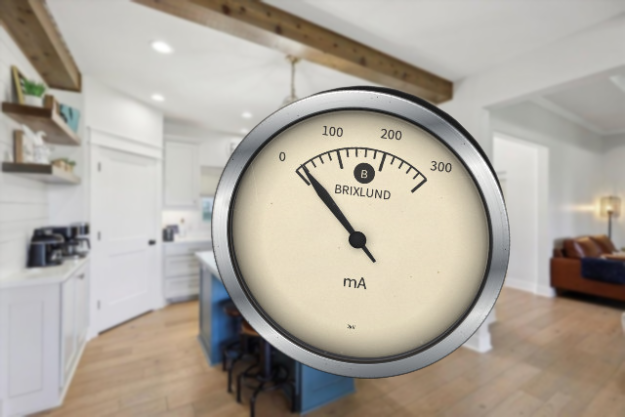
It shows value=20 unit=mA
